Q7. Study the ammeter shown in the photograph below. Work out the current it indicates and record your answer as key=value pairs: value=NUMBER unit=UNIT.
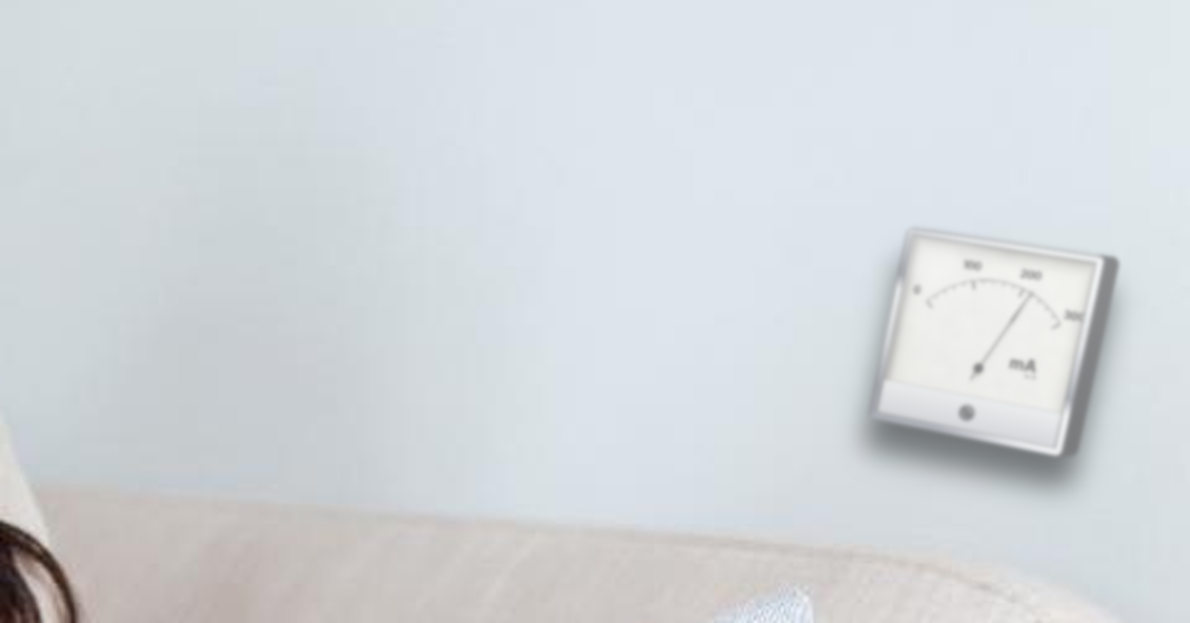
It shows value=220 unit=mA
